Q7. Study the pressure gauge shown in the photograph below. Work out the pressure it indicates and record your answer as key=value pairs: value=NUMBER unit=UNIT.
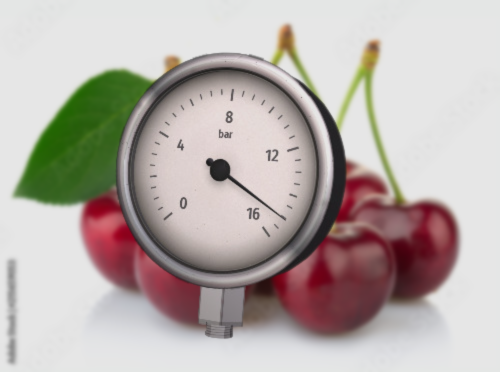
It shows value=15 unit=bar
